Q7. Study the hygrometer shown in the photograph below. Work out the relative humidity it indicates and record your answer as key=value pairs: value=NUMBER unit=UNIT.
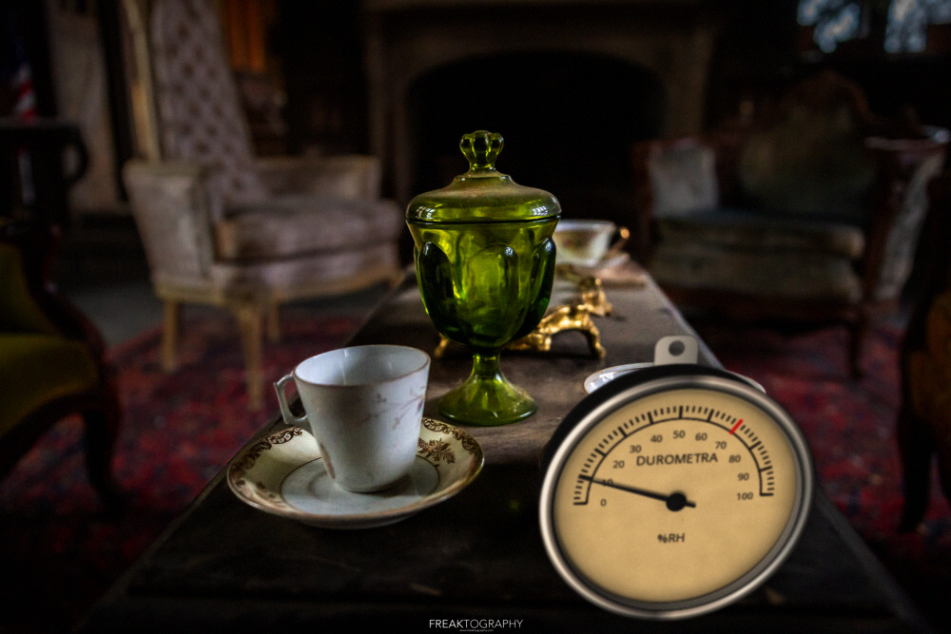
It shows value=10 unit=%
